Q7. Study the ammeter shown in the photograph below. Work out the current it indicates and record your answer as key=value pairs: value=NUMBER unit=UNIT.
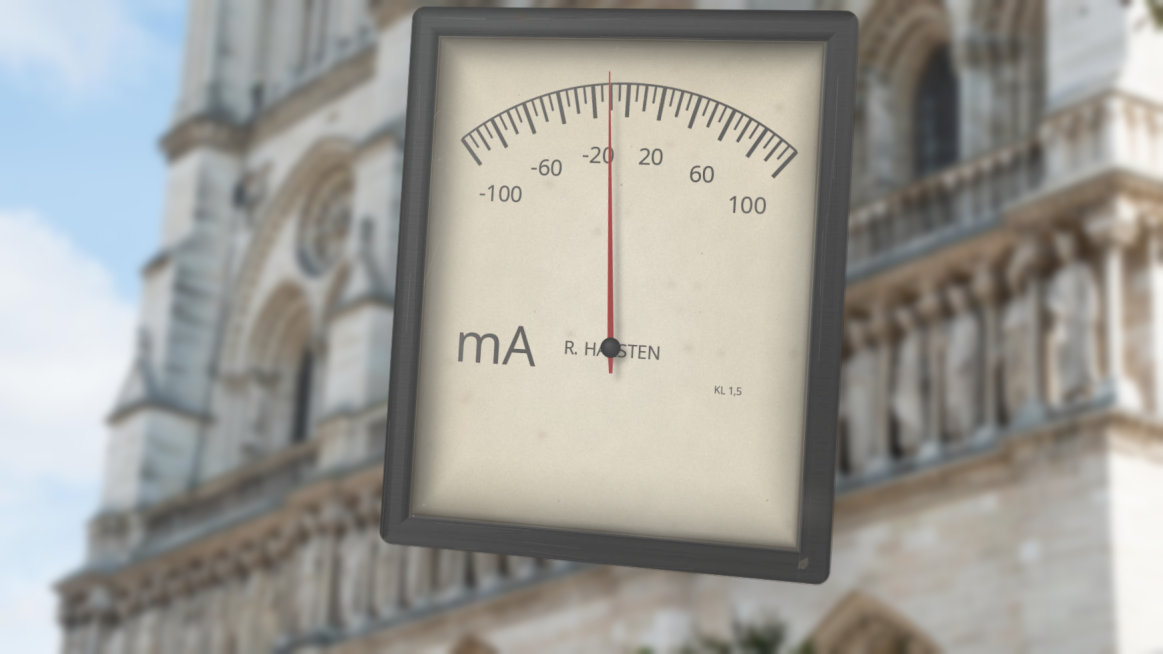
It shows value=-10 unit=mA
